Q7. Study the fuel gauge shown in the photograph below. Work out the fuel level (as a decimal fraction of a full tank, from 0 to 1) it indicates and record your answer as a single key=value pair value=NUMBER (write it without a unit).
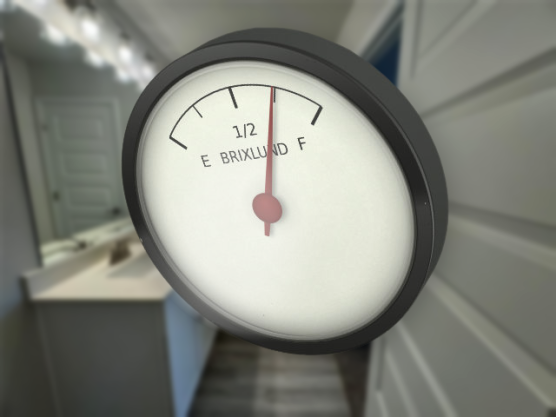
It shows value=0.75
